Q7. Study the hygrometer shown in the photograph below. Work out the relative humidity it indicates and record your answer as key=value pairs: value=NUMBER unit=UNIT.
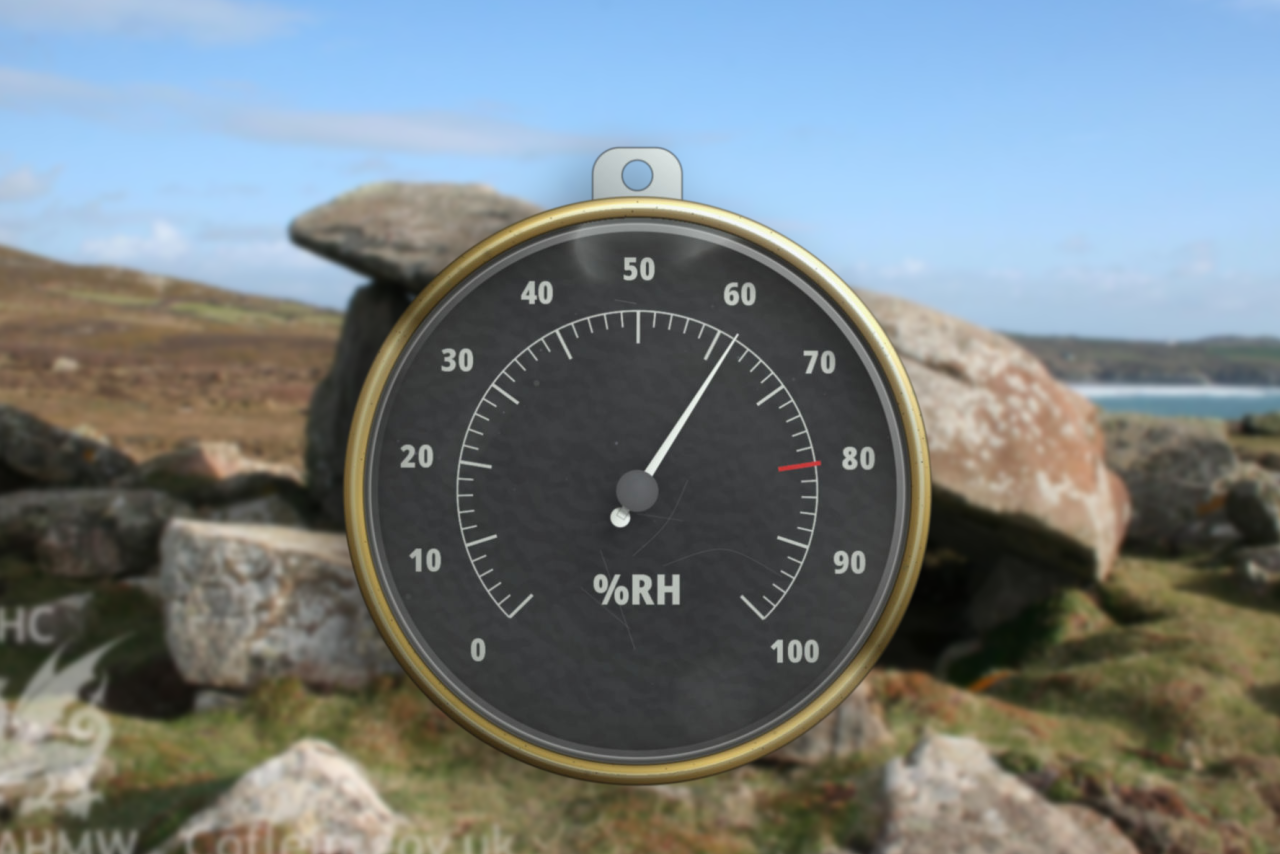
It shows value=62 unit=%
